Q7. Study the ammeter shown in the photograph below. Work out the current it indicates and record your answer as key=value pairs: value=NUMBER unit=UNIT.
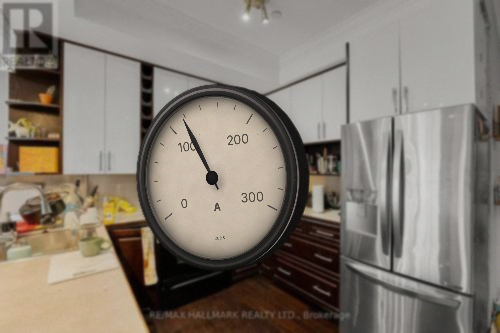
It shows value=120 unit=A
